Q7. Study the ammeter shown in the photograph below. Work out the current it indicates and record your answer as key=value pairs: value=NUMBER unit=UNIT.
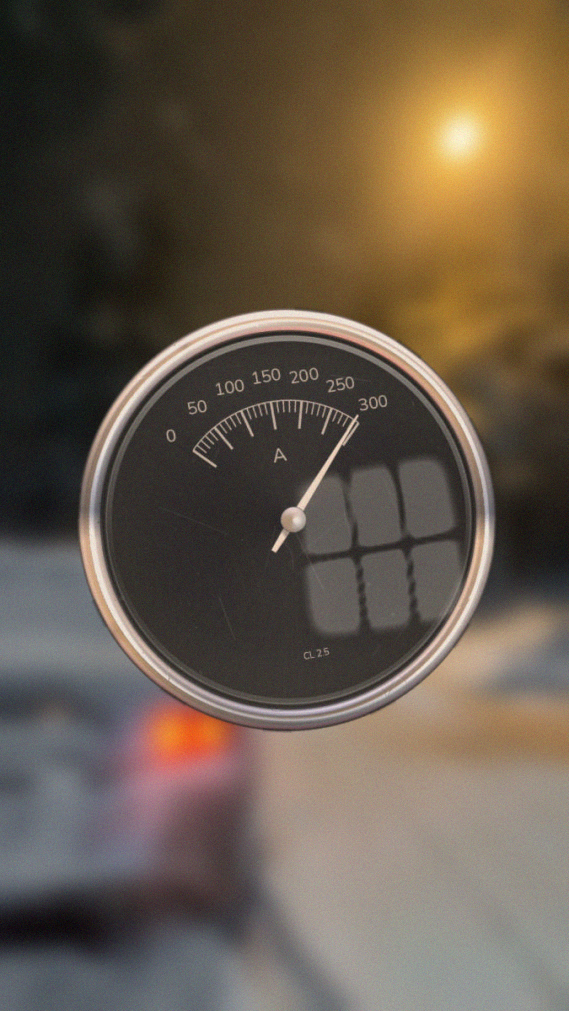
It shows value=290 unit=A
